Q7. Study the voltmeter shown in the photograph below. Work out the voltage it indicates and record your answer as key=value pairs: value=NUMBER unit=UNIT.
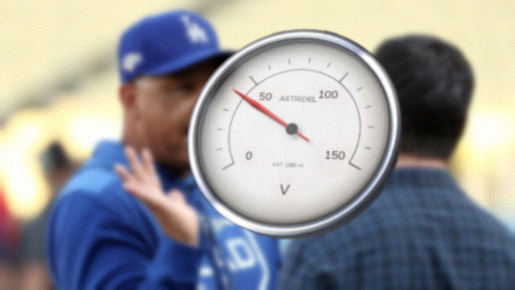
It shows value=40 unit=V
